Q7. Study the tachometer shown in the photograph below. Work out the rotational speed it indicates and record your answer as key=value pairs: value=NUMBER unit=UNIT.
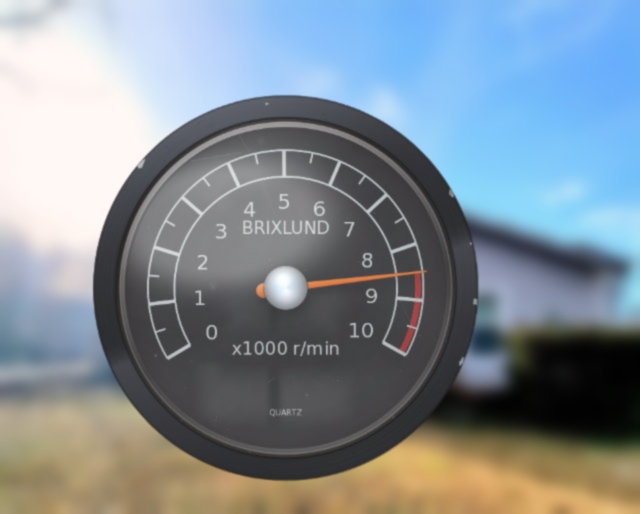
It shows value=8500 unit=rpm
